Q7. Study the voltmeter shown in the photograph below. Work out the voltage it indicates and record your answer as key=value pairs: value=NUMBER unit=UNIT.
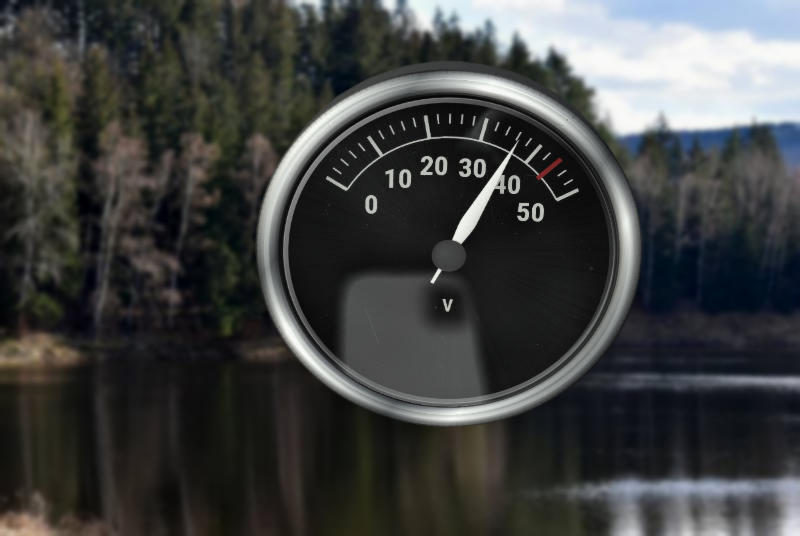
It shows value=36 unit=V
